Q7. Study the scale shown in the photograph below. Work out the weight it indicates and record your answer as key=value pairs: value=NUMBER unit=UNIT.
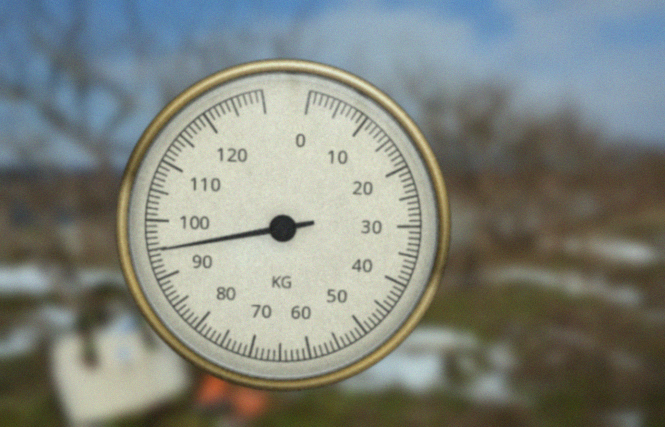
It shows value=95 unit=kg
